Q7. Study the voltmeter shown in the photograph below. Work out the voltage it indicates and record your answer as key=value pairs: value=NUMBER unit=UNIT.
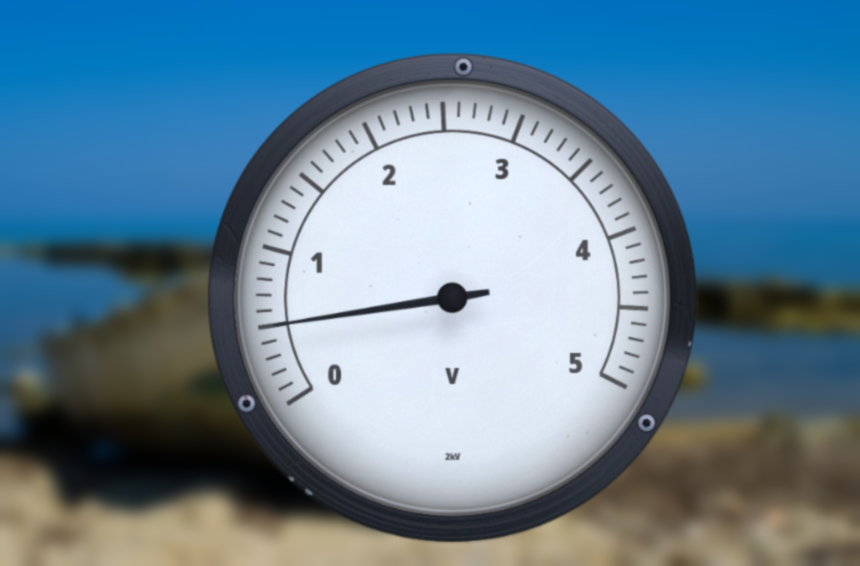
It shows value=0.5 unit=V
